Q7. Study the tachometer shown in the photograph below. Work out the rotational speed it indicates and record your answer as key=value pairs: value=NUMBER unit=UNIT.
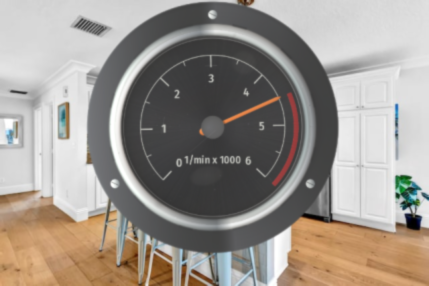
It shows value=4500 unit=rpm
